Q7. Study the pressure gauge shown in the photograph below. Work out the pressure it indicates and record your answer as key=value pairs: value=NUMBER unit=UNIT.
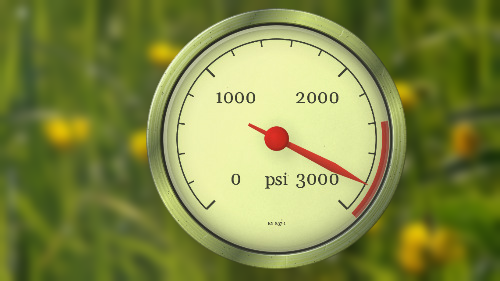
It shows value=2800 unit=psi
